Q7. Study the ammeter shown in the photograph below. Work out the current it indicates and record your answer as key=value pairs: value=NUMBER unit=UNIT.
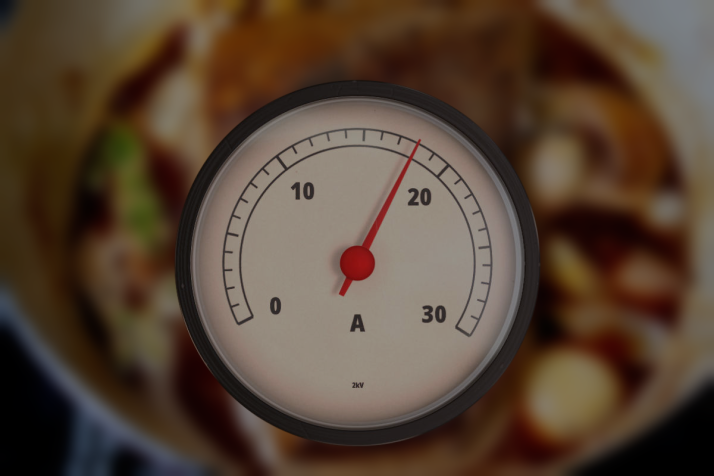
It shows value=18 unit=A
